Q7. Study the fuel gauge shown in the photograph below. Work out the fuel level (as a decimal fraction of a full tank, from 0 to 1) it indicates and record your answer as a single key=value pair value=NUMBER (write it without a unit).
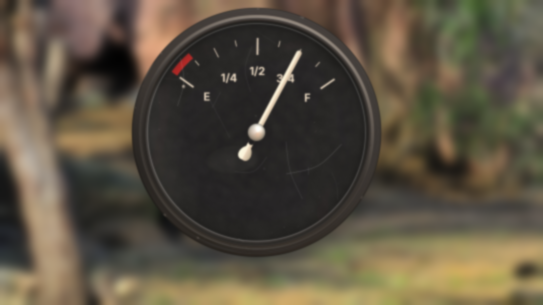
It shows value=0.75
